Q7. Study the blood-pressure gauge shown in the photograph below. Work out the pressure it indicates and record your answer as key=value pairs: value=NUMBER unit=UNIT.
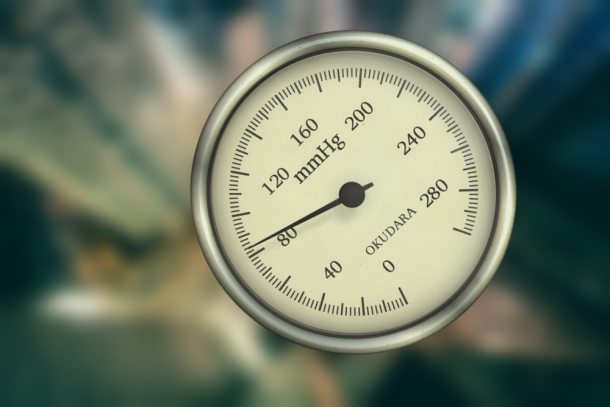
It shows value=84 unit=mmHg
